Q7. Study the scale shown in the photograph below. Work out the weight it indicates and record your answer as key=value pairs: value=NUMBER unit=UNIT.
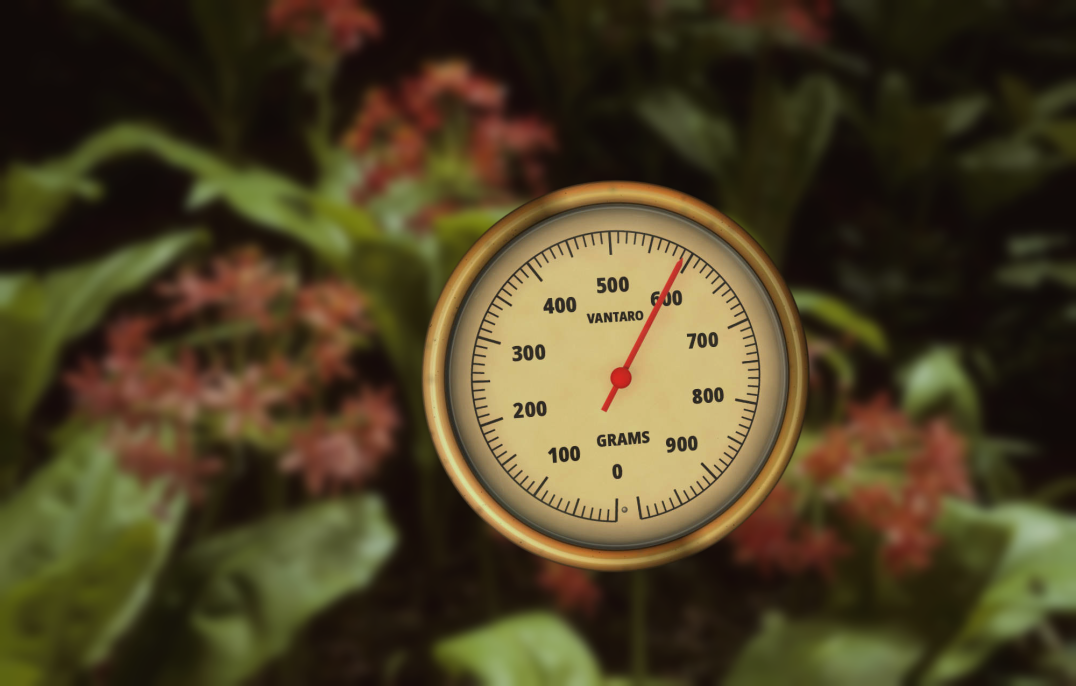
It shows value=590 unit=g
